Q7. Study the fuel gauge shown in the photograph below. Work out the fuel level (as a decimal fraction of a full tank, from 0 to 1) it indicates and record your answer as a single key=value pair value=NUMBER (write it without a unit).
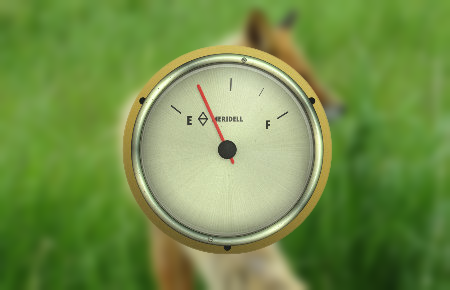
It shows value=0.25
